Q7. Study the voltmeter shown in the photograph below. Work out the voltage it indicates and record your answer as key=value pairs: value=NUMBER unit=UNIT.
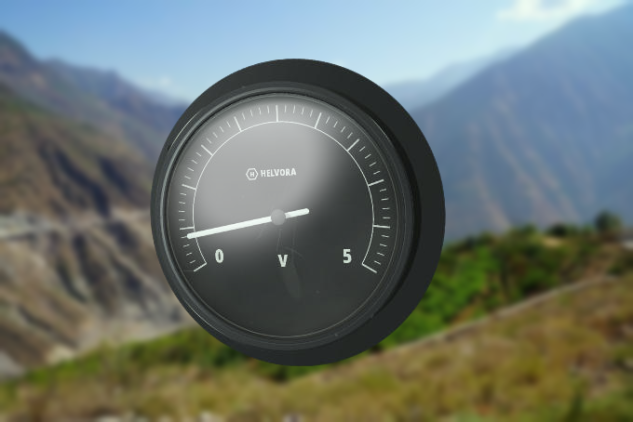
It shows value=0.4 unit=V
